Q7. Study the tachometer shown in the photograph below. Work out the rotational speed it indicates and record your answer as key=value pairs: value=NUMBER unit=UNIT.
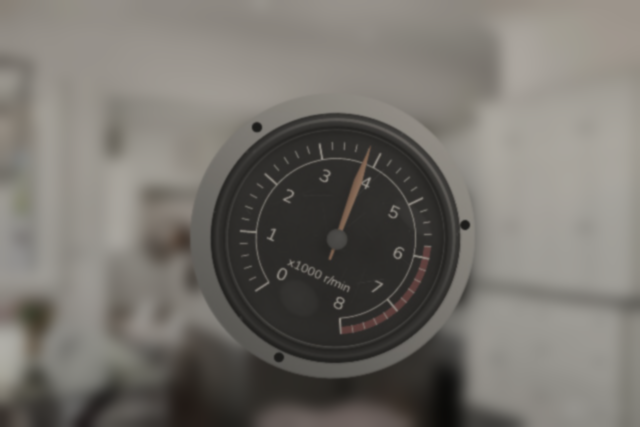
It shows value=3800 unit=rpm
